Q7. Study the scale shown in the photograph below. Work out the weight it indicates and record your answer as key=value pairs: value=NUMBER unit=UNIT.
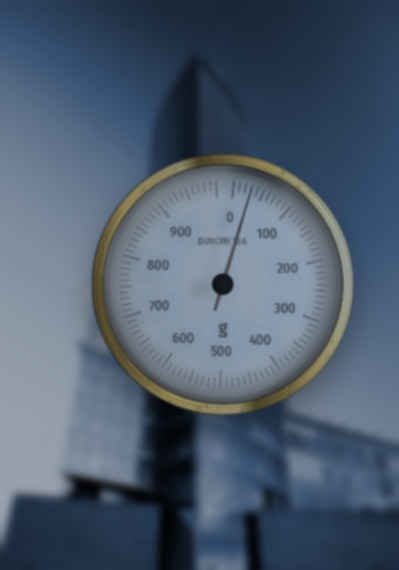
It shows value=30 unit=g
